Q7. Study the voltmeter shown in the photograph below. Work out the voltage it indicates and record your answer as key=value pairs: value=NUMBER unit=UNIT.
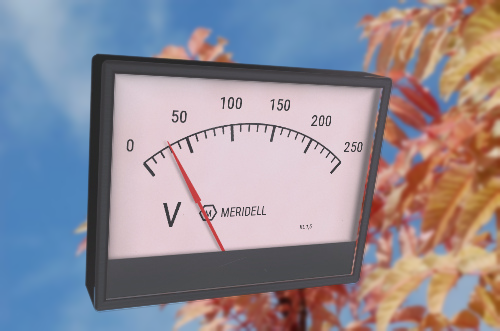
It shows value=30 unit=V
